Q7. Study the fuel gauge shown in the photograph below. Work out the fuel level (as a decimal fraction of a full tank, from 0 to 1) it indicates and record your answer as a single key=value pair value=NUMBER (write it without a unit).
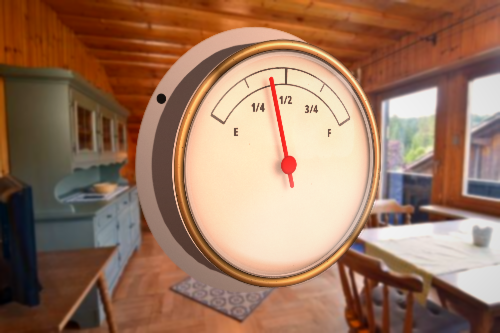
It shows value=0.375
